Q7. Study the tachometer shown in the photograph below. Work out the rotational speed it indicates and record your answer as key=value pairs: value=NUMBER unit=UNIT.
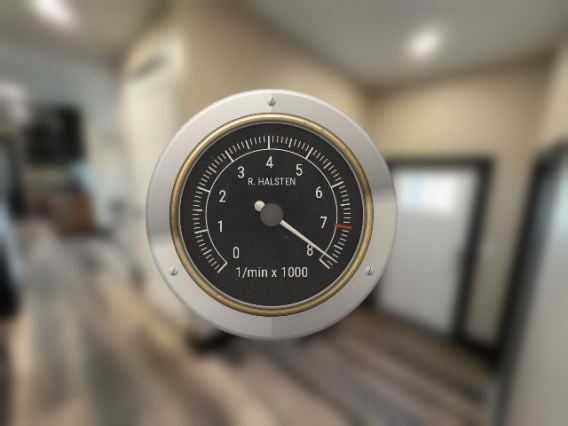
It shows value=7800 unit=rpm
